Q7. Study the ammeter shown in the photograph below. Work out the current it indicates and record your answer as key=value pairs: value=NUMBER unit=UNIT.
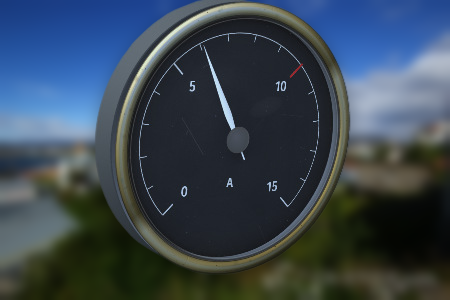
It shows value=6 unit=A
